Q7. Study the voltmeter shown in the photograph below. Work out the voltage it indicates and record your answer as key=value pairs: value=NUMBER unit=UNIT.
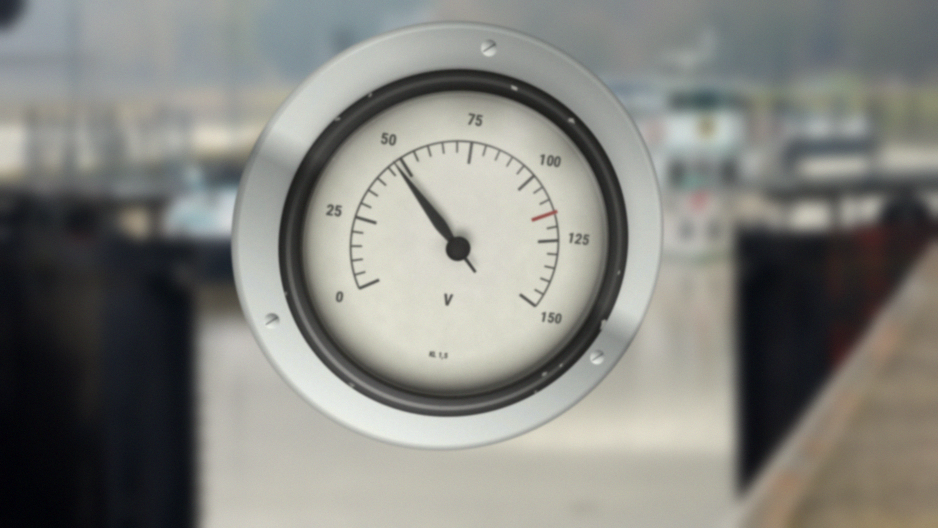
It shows value=47.5 unit=V
